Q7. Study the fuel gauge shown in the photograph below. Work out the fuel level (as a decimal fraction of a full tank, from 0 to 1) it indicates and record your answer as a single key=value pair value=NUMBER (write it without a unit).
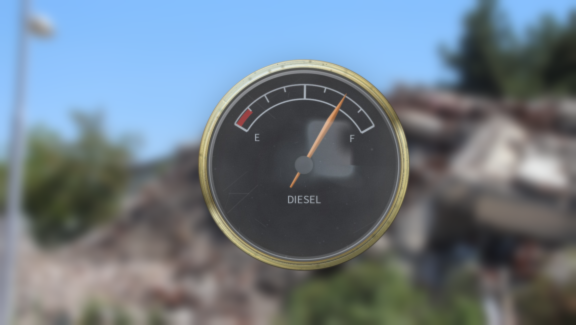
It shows value=0.75
